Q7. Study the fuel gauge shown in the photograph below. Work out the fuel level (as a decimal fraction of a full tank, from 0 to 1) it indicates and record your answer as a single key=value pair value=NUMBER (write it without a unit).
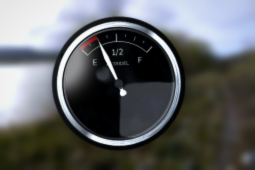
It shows value=0.25
